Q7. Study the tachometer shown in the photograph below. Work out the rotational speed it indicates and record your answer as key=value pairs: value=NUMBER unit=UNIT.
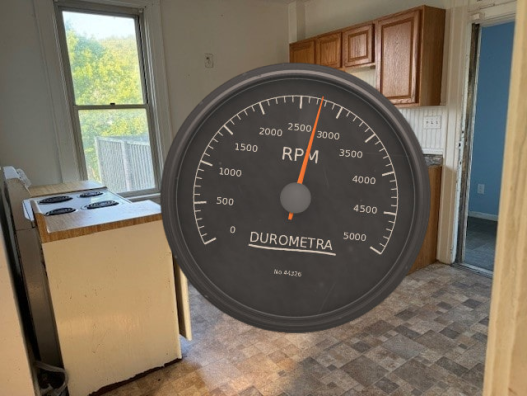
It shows value=2750 unit=rpm
